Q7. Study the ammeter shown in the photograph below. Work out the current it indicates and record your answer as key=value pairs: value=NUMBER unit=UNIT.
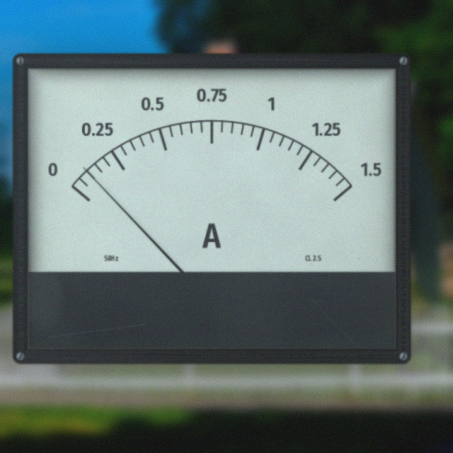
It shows value=0.1 unit=A
